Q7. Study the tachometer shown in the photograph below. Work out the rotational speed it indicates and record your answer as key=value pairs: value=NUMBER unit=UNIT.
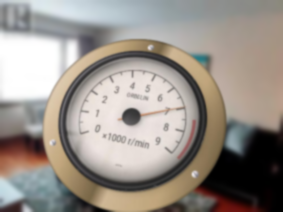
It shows value=7000 unit=rpm
